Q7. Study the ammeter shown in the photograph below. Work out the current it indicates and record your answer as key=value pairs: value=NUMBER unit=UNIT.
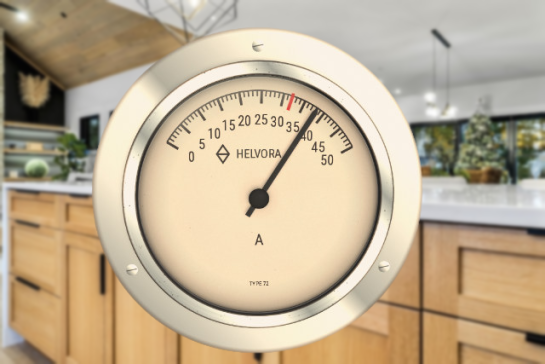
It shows value=38 unit=A
